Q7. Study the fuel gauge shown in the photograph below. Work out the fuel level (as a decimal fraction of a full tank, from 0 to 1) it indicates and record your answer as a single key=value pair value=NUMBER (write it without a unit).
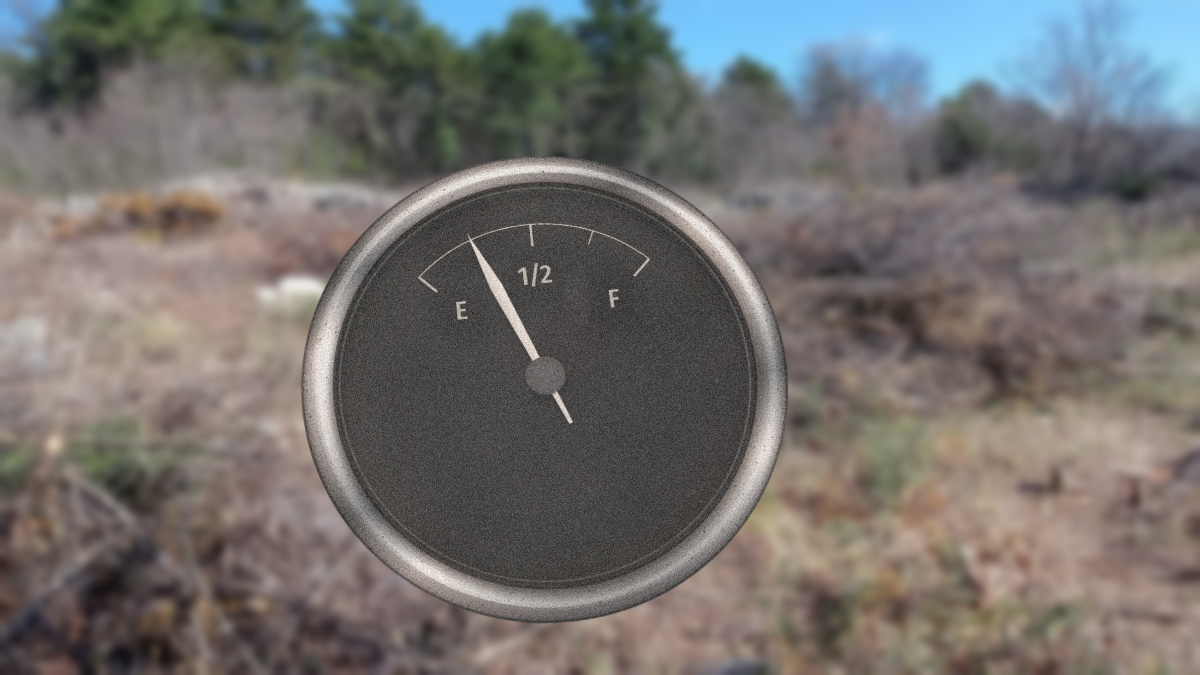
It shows value=0.25
